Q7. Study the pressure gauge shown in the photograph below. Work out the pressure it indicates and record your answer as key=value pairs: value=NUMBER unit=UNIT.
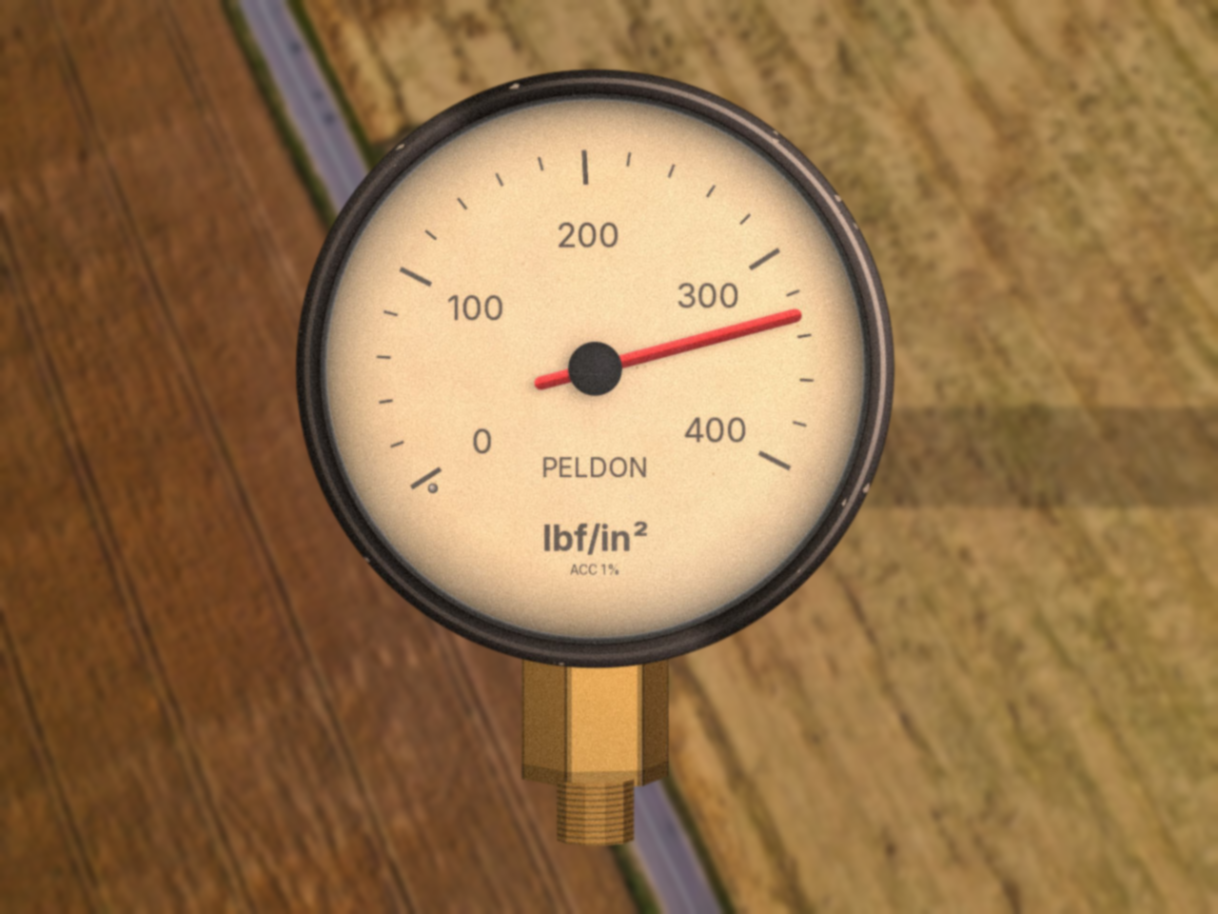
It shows value=330 unit=psi
